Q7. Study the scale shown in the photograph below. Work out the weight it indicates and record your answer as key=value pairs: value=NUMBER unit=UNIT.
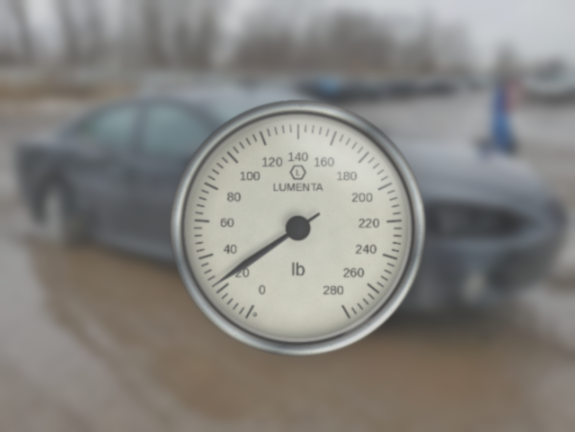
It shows value=24 unit=lb
